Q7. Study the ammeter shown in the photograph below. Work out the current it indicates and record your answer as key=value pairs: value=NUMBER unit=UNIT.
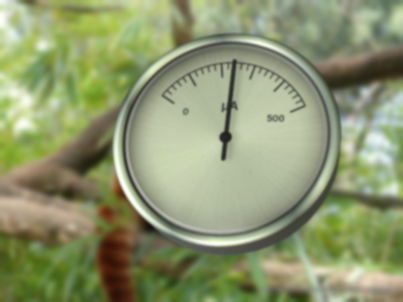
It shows value=240 unit=µA
